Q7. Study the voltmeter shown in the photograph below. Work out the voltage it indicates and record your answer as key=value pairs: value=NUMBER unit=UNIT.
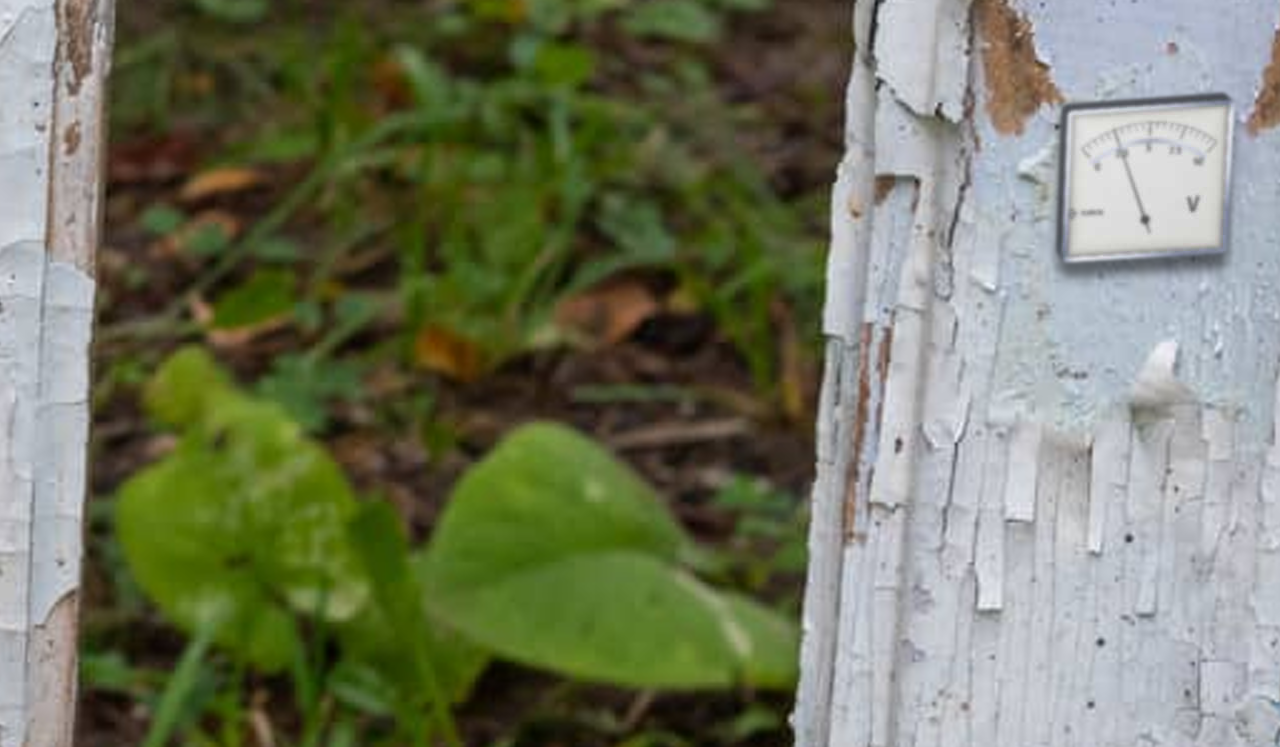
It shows value=2.5 unit=V
